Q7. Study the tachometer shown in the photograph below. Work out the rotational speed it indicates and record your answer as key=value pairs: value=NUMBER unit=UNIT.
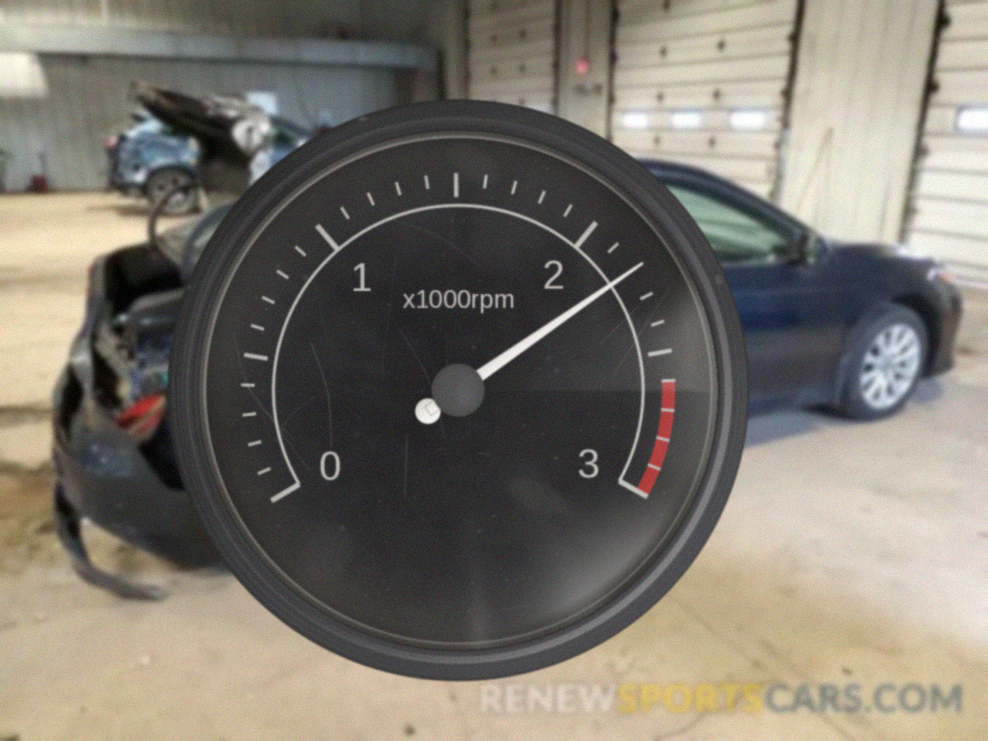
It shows value=2200 unit=rpm
